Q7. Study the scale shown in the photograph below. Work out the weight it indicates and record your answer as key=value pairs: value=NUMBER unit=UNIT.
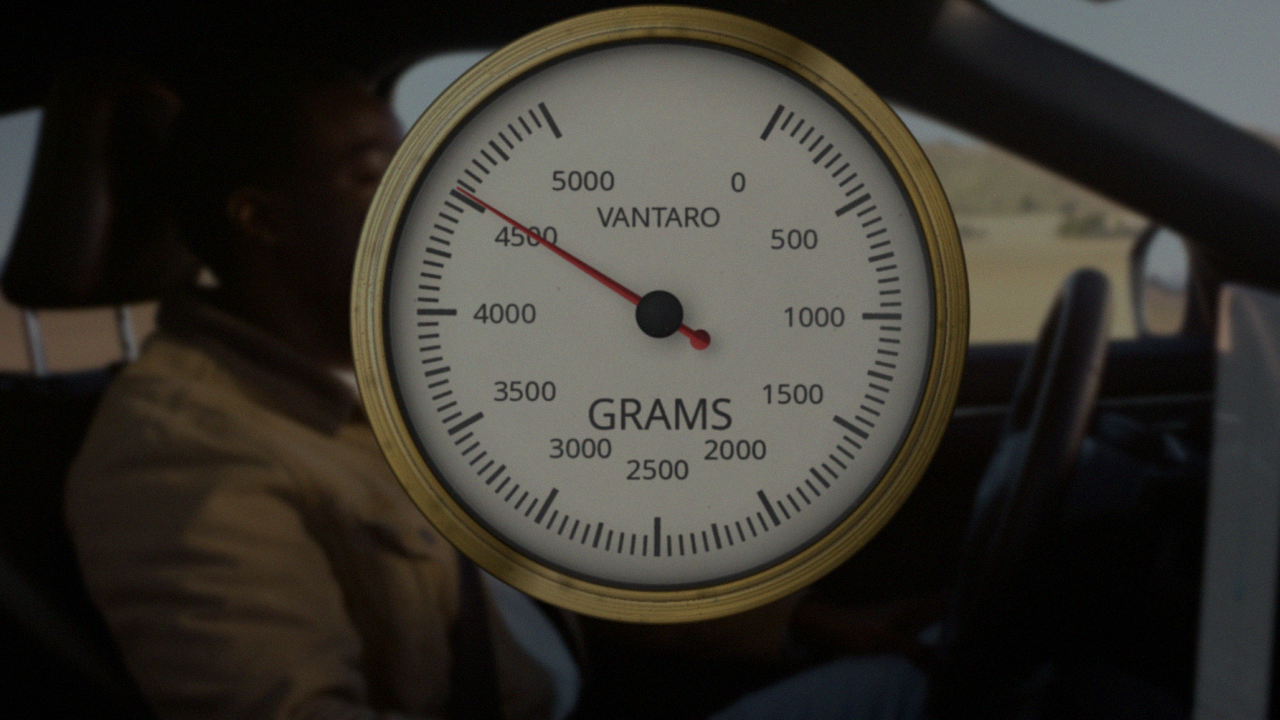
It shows value=4525 unit=g
